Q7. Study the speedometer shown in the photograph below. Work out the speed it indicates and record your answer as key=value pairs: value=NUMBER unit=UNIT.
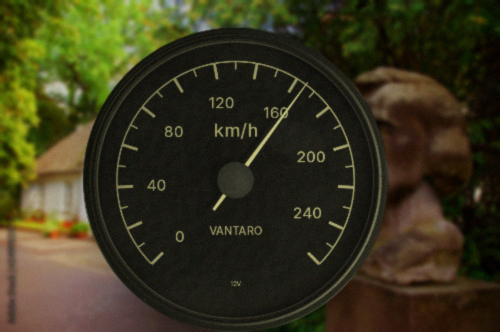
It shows value=165 unit=km/h
